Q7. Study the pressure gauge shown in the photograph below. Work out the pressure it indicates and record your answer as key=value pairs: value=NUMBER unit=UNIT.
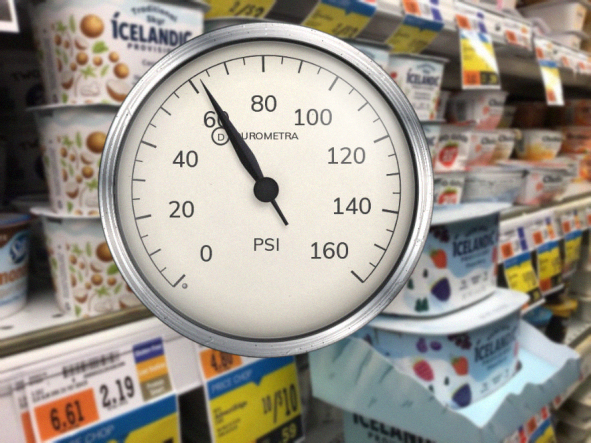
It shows value=62.5 unit=psi
